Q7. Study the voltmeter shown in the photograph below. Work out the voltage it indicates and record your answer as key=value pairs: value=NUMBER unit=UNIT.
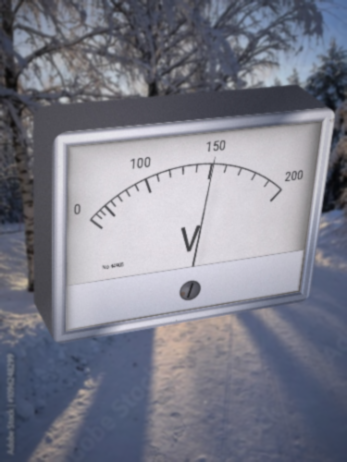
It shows value=150 unit=V
